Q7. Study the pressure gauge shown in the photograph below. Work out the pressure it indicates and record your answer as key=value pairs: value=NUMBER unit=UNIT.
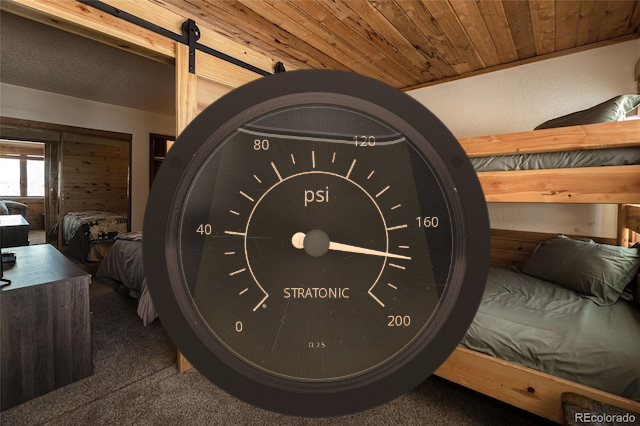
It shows value=175 unit=psi
